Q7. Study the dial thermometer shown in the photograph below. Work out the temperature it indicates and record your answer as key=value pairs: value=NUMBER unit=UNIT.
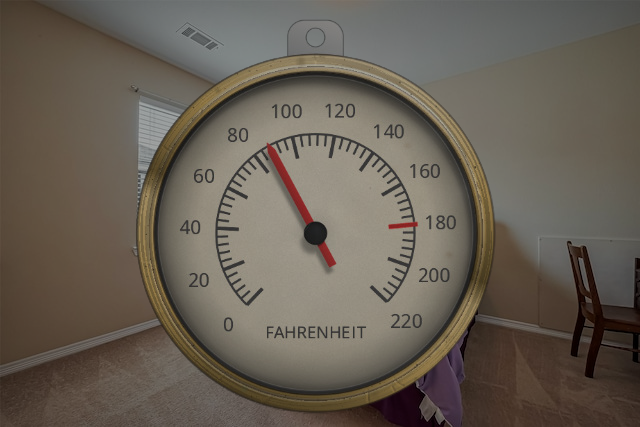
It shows value=88 unit=°F
